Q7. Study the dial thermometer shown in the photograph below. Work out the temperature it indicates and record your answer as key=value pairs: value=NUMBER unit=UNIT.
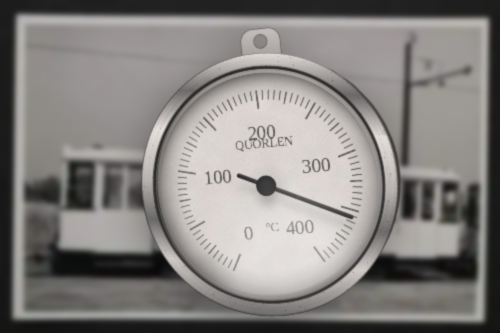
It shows value=355 unit=°C
